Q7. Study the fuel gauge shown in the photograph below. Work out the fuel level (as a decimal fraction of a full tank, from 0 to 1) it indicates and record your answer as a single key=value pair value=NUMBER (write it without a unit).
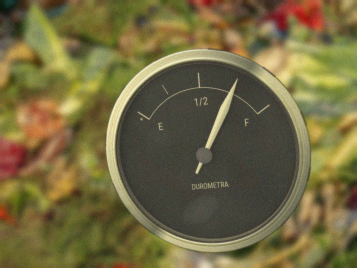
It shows value=0.75
